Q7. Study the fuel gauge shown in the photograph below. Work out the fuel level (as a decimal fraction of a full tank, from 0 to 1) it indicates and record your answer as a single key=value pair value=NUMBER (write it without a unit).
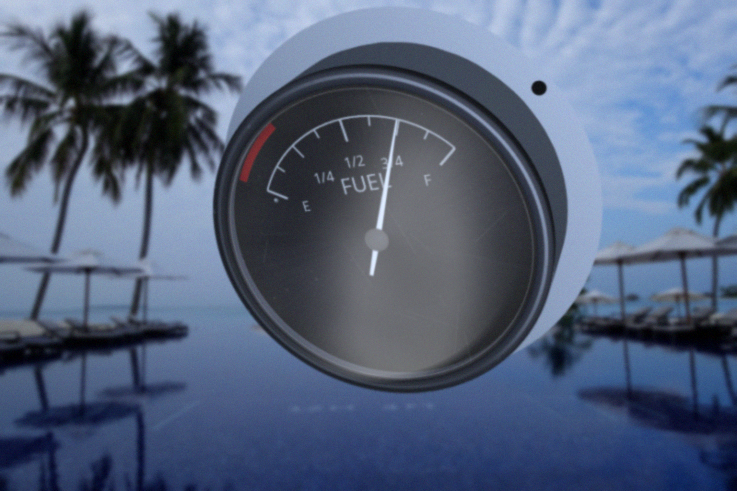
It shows value=0.75
